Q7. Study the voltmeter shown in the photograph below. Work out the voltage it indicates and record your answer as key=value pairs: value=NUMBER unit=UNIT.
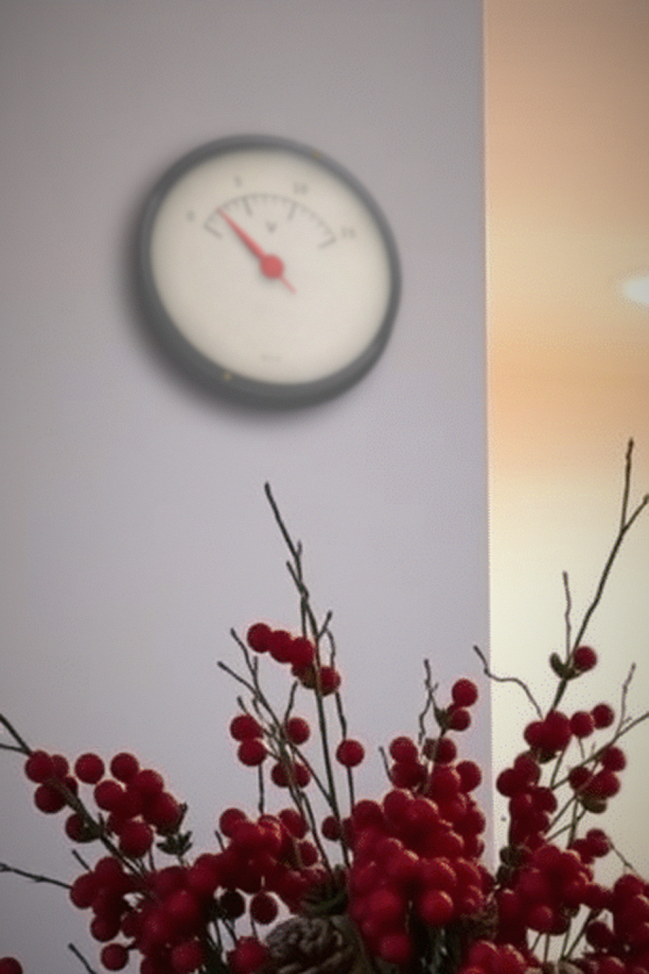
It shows value=2 unit=V
